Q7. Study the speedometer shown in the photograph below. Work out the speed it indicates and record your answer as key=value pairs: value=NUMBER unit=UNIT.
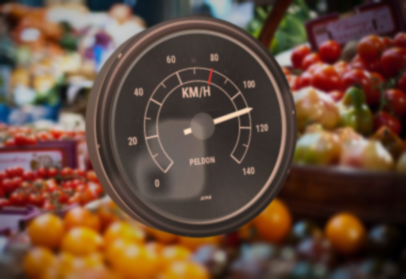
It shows value=110 unit=km/h
